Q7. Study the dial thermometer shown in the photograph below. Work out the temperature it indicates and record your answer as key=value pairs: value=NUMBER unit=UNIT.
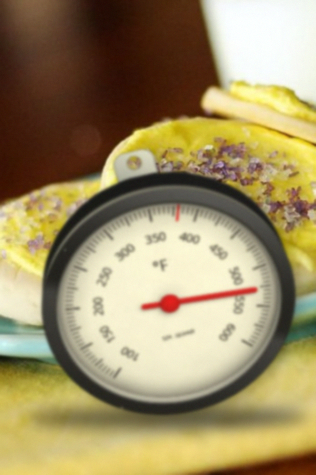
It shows value=525 unit=°F
